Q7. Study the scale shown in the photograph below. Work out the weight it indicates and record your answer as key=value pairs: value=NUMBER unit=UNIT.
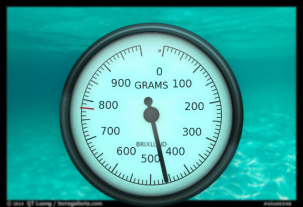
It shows value=460 unit=g
